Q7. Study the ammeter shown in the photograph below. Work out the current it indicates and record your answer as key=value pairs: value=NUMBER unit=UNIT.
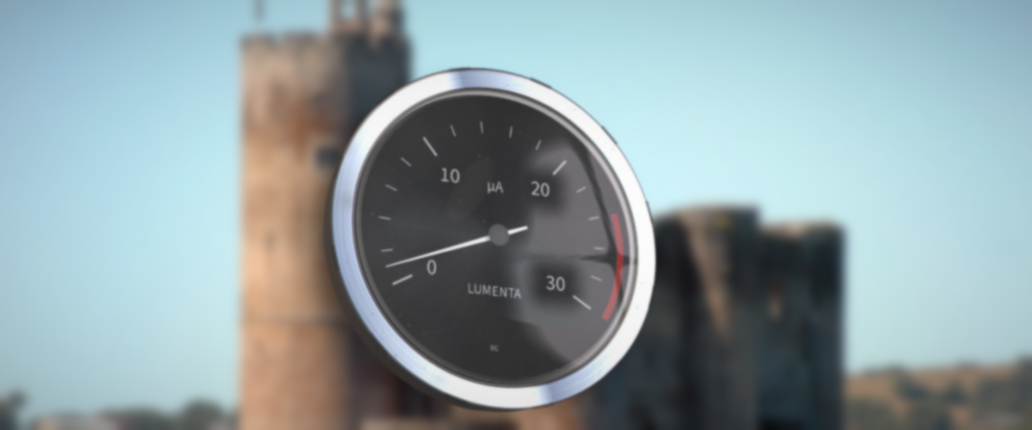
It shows value=1 unit=µA
